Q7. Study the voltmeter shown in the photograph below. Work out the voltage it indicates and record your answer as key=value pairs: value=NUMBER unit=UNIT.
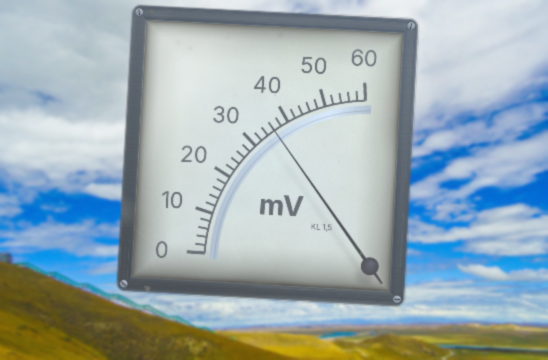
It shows value=36 unit=mV
